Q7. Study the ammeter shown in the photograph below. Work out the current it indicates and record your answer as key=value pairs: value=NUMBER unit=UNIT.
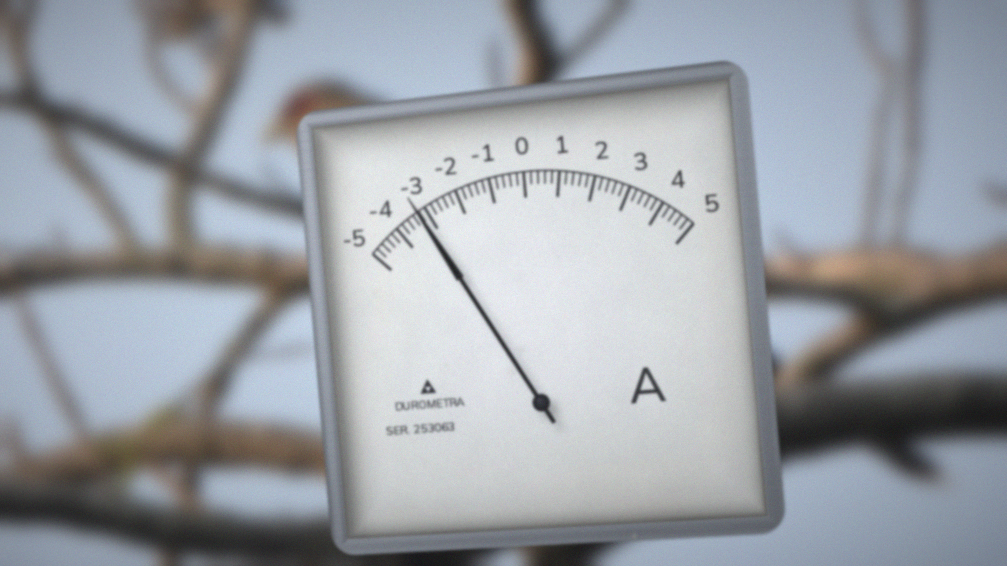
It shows value=-3.2 unit=A
